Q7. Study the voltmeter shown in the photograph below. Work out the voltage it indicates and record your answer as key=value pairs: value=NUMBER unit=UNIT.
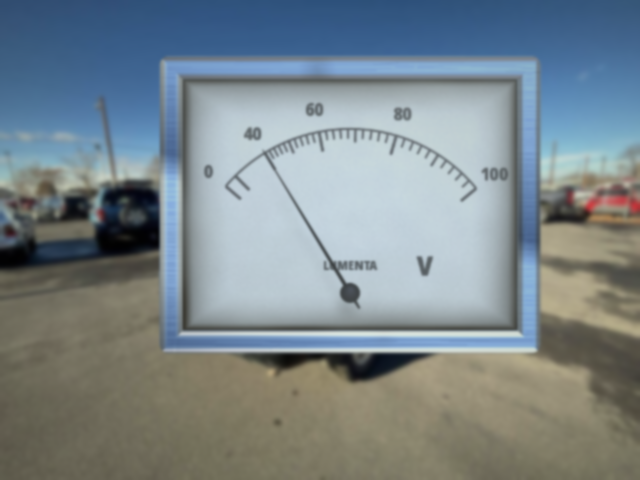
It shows value=40 unit=V
